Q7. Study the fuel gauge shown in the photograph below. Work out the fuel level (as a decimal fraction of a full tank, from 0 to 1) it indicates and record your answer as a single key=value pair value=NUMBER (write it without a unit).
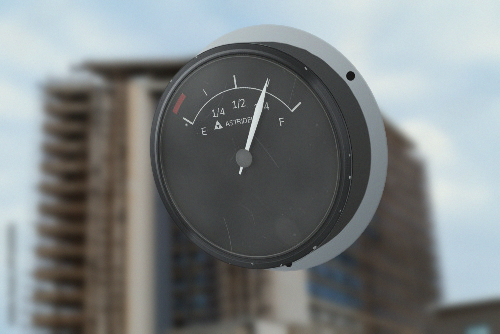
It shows value=0.75
